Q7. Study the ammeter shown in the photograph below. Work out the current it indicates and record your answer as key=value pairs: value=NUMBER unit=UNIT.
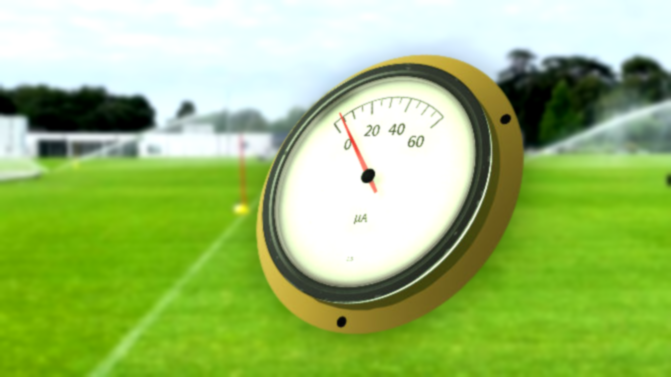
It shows value=5 unit=µA
